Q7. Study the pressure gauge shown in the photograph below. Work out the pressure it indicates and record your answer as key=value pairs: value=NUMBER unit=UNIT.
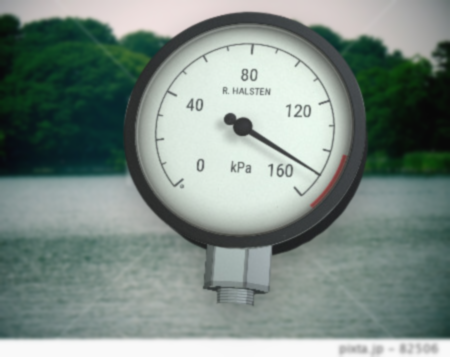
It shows value=150 unit=kPa
